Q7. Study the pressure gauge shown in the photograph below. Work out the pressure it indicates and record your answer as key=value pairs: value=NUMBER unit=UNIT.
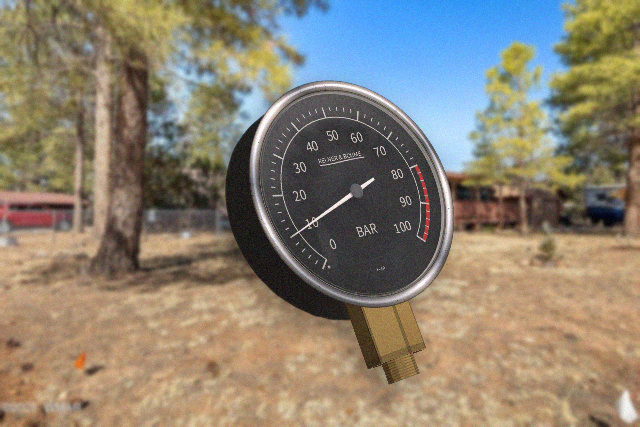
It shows value=10 unit=bar
